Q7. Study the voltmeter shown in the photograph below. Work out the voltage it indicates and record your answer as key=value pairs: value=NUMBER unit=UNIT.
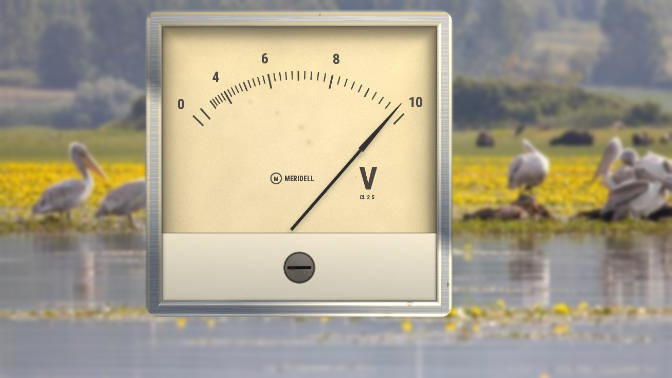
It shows value=9.8 unit=V
